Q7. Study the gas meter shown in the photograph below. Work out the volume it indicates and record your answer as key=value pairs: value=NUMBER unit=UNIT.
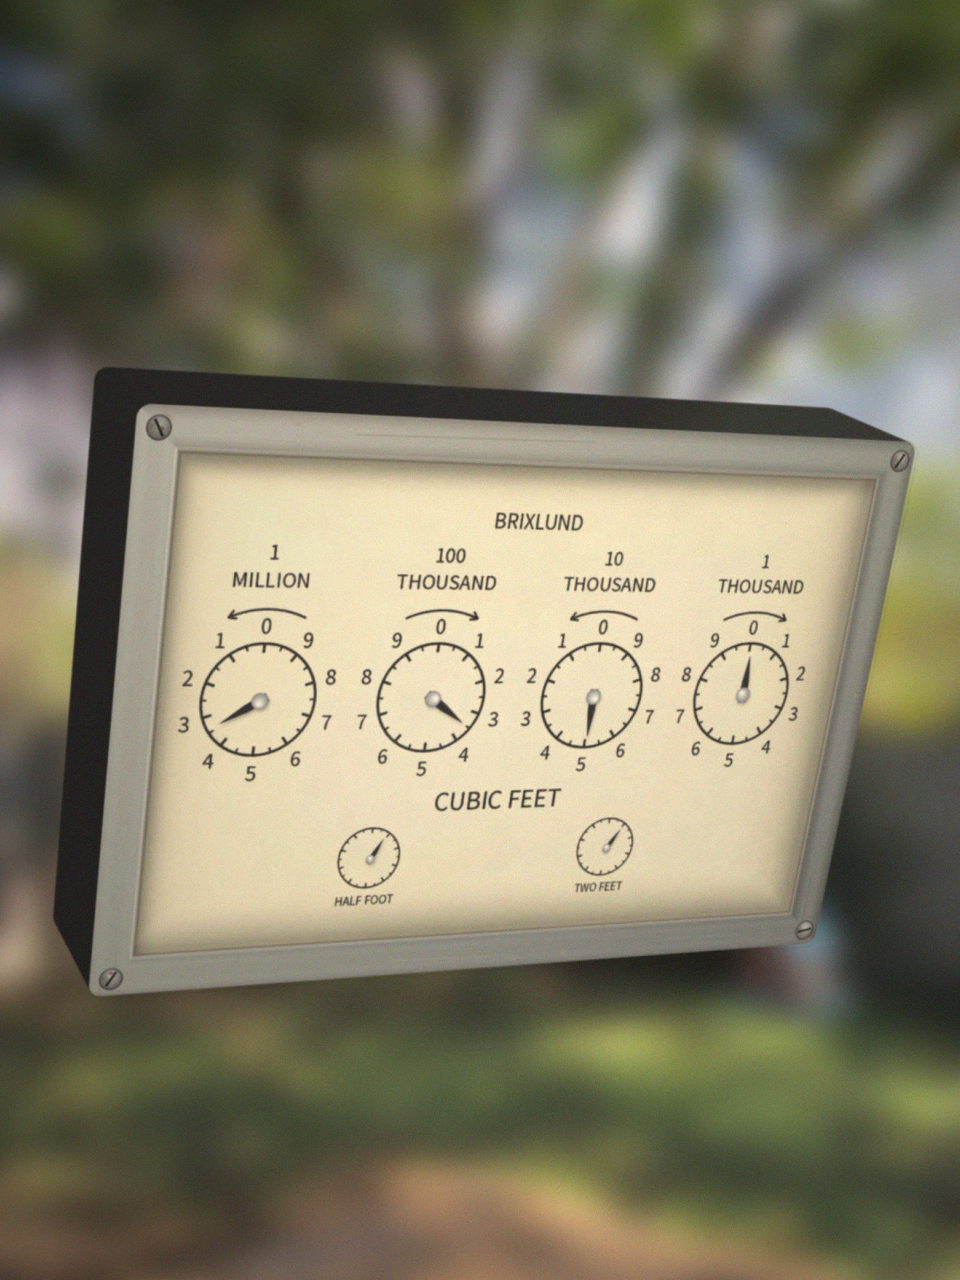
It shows value=335000 unit=ft³
